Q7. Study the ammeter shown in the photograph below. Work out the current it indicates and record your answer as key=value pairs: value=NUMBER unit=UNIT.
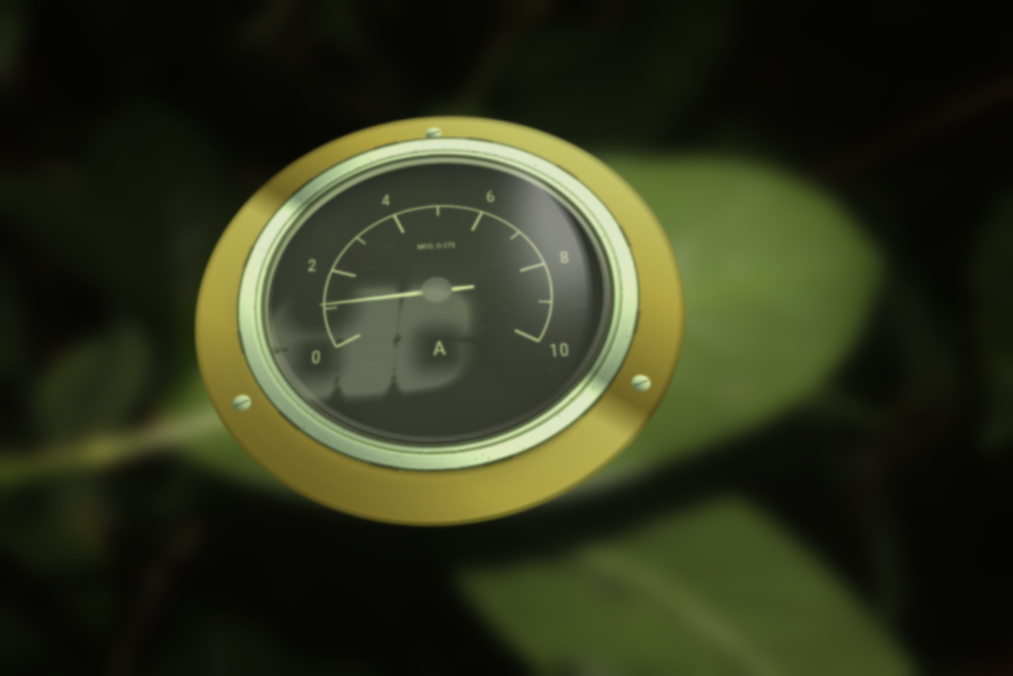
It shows value=1 unit=A
